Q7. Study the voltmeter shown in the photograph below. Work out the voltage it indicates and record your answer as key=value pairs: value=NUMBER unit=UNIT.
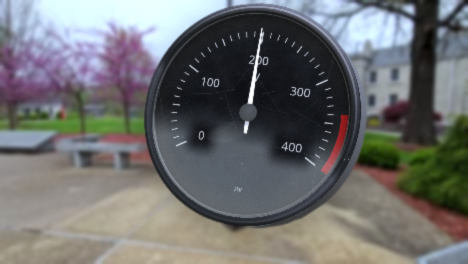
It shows value=200 unit=V
